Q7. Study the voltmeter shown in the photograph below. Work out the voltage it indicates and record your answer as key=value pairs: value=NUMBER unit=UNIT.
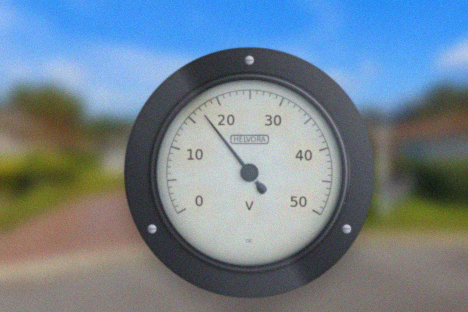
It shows value=17 unit=V
